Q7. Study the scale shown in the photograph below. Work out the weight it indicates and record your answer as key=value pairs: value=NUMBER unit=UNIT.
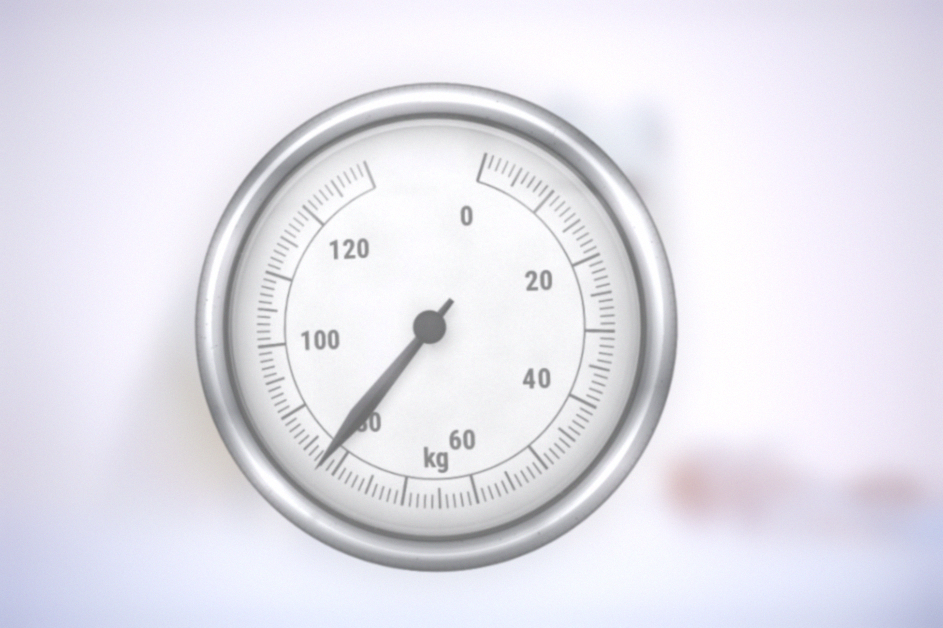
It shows value=82 unit=kg
